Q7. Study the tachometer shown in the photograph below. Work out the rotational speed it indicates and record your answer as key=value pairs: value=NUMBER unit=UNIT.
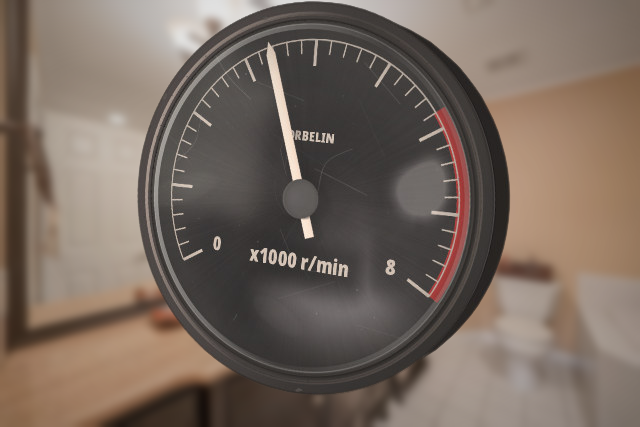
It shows value=3400 unit=rpm
